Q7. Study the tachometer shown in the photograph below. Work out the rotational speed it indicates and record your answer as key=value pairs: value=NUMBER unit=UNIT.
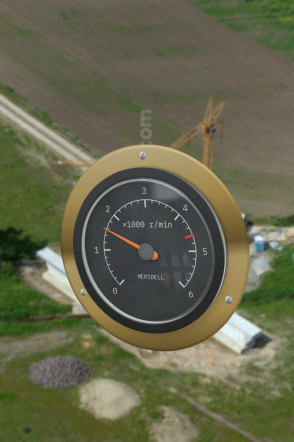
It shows value=1600 unit=rpm
